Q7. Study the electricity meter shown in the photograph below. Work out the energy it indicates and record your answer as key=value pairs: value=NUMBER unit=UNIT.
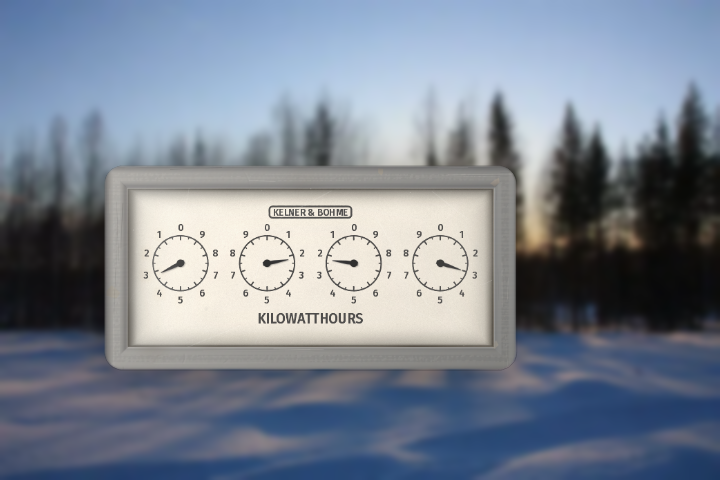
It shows value=3223 unit=kWh
